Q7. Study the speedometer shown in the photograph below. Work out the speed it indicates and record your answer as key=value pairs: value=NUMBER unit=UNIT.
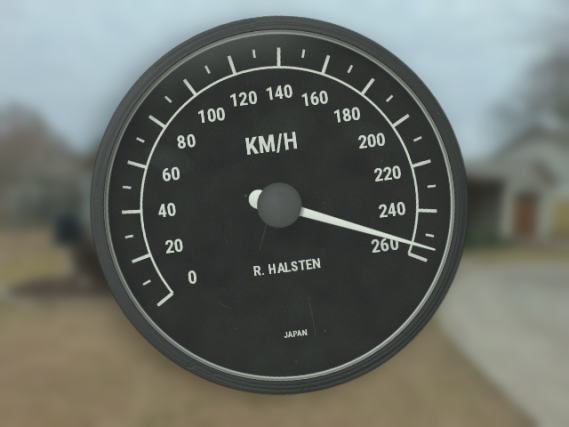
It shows value=255 unit=km/h
